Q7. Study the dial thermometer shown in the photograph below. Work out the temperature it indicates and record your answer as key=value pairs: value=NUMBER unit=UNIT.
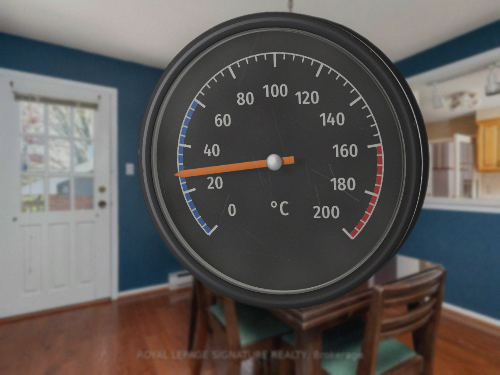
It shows value=28 unit=°C
